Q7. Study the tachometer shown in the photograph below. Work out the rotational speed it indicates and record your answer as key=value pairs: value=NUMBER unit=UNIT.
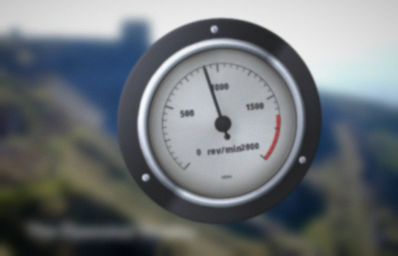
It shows value=900 unit=rpm
